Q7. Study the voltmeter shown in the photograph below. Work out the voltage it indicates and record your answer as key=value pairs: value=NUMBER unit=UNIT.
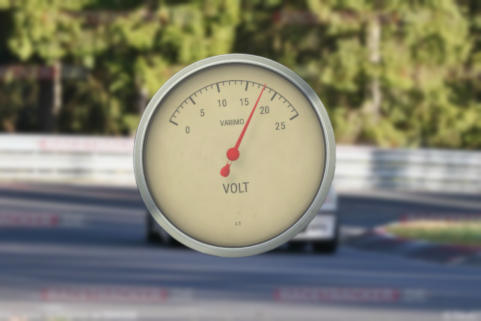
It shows value=18 unit=V
